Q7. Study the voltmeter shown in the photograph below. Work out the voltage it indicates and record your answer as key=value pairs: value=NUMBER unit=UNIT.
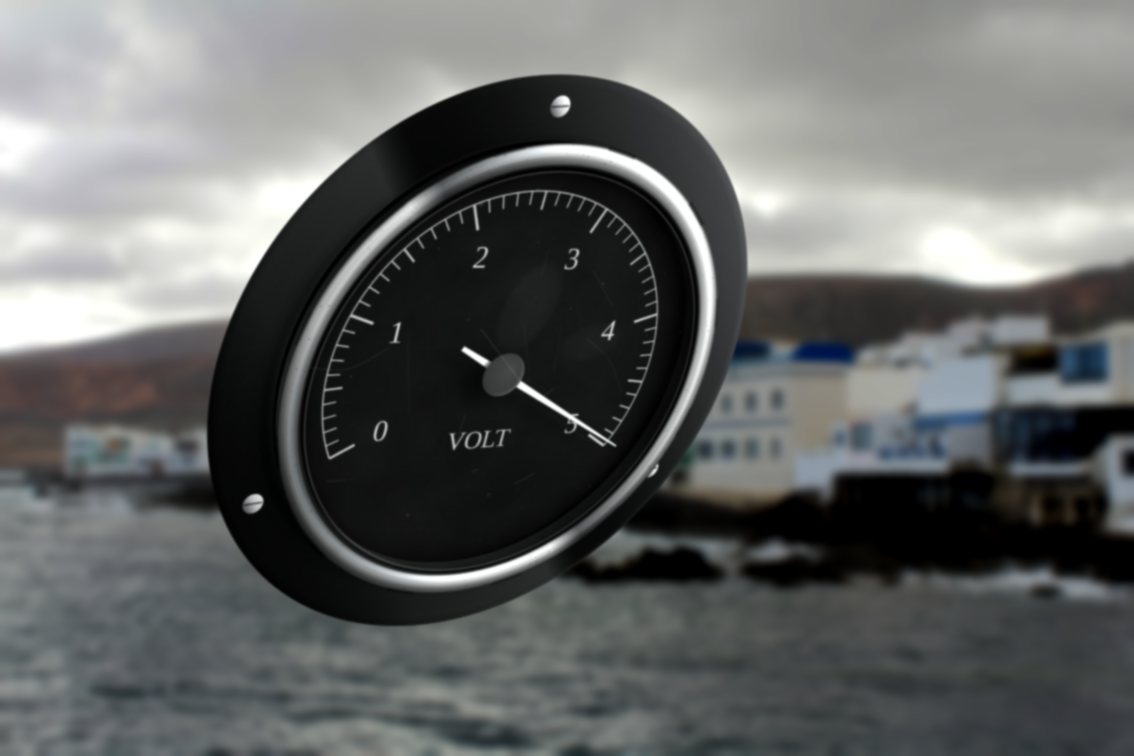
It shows value=4.95 unit=V
